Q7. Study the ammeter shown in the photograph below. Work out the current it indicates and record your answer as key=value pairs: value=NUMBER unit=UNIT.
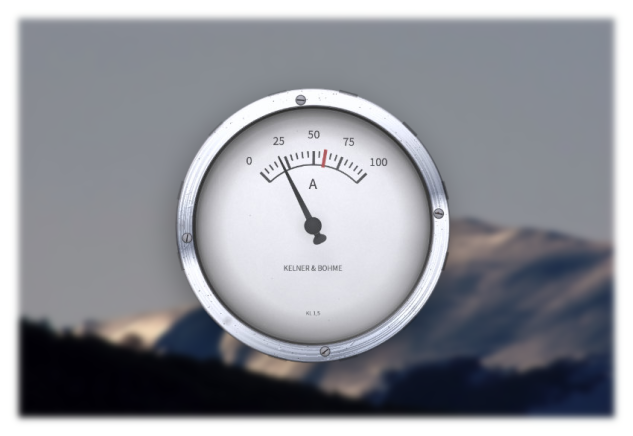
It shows value=20 unit=A
